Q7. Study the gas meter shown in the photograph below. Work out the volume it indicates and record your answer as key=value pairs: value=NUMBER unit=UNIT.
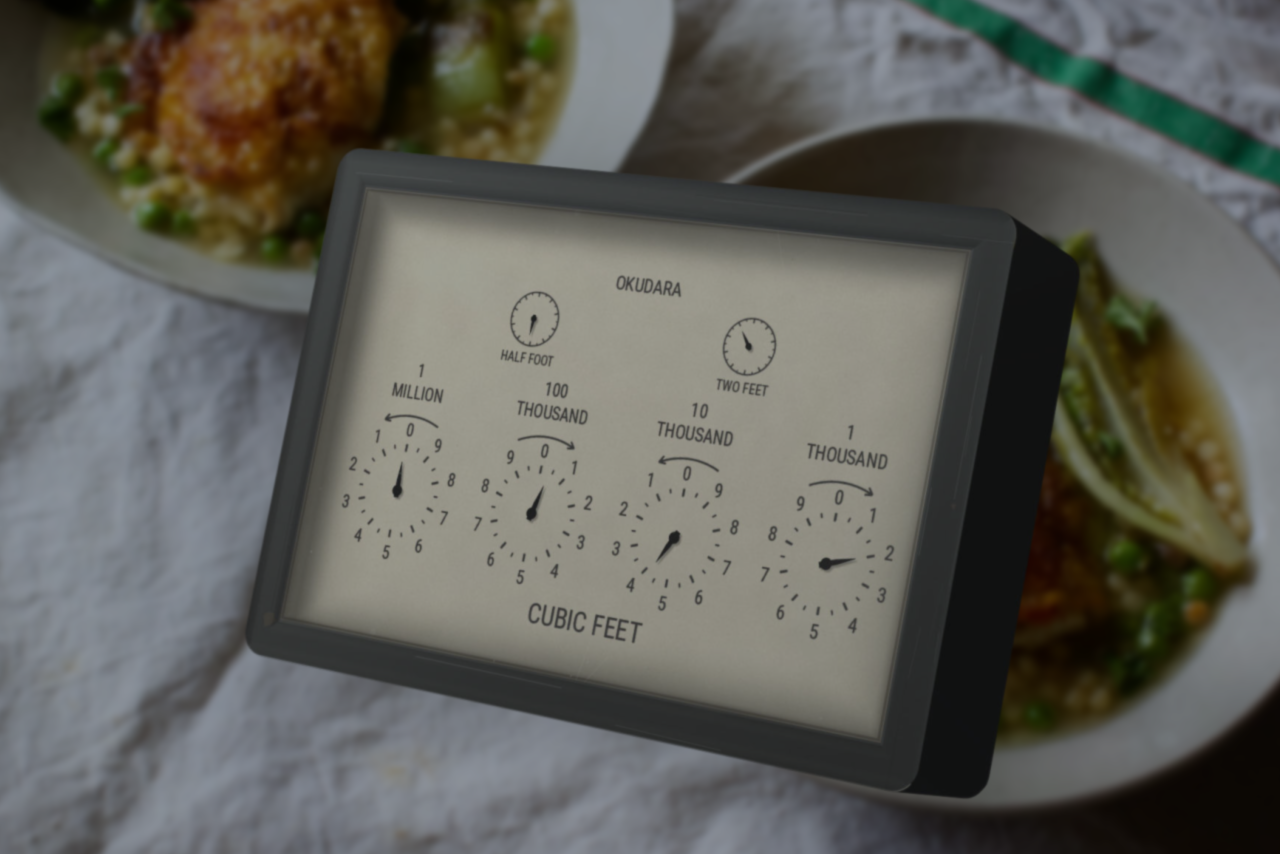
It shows value=4200 unit=ft³
